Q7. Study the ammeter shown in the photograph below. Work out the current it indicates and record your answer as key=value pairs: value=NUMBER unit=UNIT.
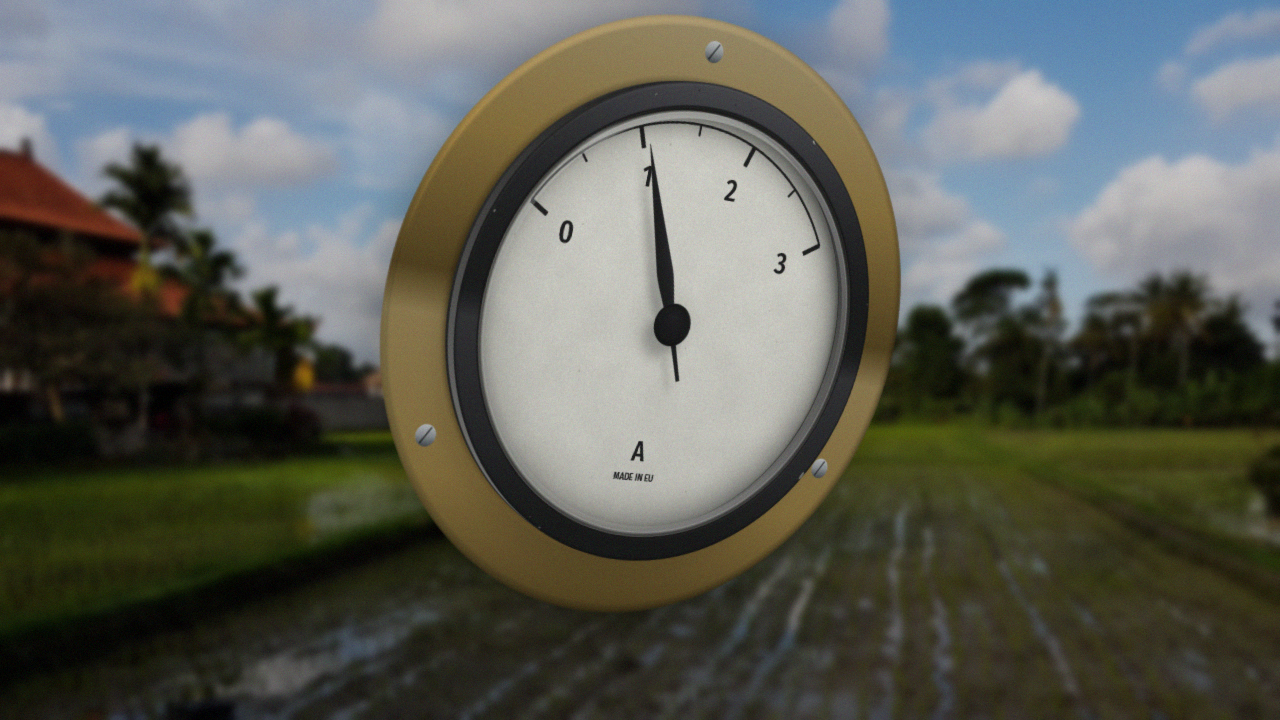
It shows value=1 unit=A
